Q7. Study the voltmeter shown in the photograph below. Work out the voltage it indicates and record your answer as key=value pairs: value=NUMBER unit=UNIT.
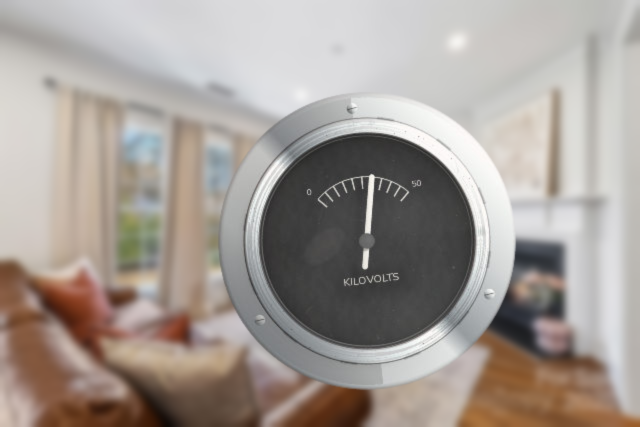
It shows value=30 unit=kV
